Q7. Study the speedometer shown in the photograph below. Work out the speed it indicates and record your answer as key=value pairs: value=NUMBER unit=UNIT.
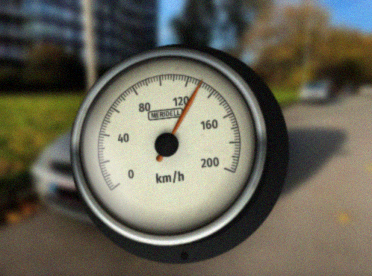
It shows value=130 unit=km/h
